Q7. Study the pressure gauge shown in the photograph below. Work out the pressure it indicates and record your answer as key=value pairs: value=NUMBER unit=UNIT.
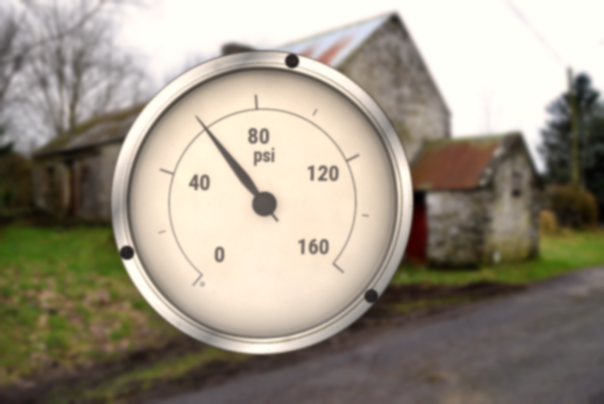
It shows value=60 unit=psi
